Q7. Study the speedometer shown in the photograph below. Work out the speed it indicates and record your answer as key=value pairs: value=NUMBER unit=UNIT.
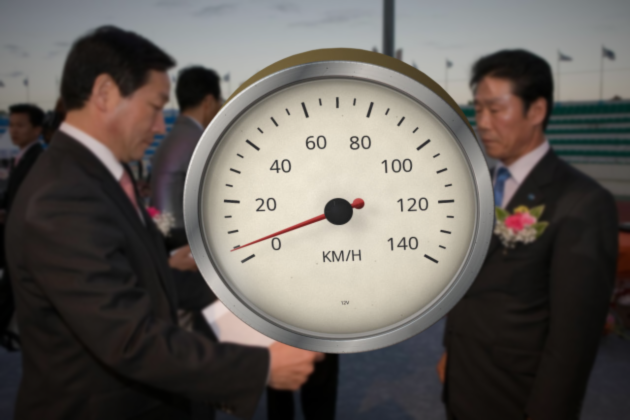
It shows value=5 unit=km/h
